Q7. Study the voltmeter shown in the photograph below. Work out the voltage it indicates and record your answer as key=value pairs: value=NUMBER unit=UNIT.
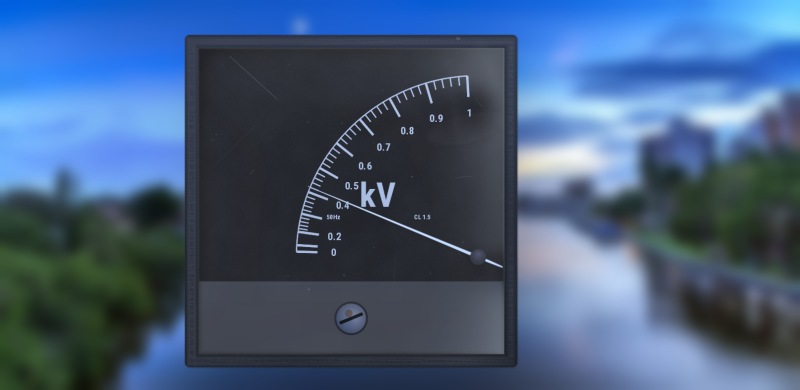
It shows value=0.42 unit=kV
